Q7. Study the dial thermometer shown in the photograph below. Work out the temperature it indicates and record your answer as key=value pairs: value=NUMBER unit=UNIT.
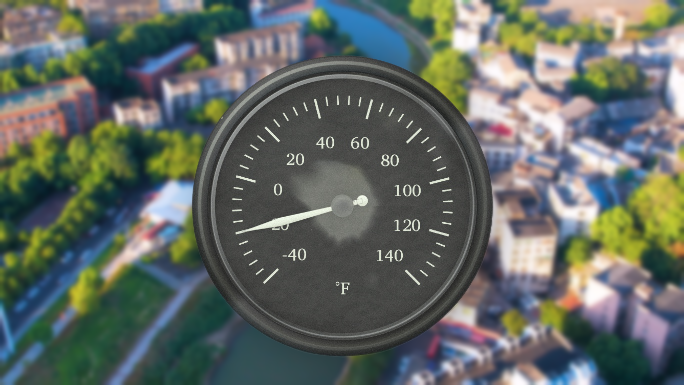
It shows value=-20 unit=°F
